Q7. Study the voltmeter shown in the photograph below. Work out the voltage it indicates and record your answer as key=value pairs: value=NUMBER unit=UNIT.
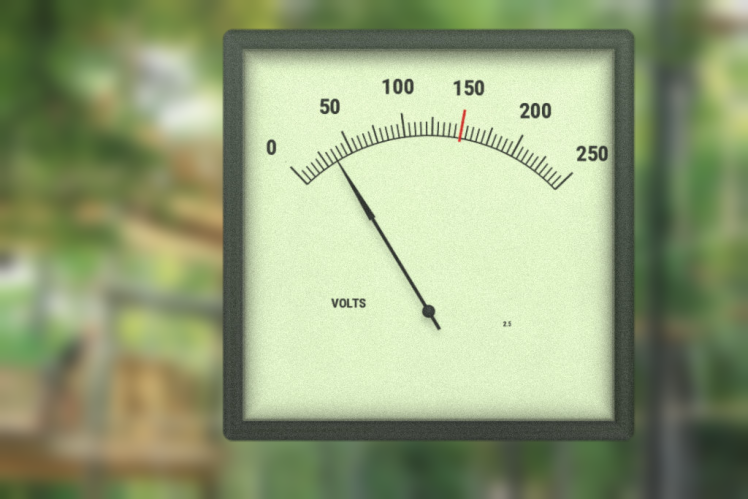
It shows value=35 unit=V
